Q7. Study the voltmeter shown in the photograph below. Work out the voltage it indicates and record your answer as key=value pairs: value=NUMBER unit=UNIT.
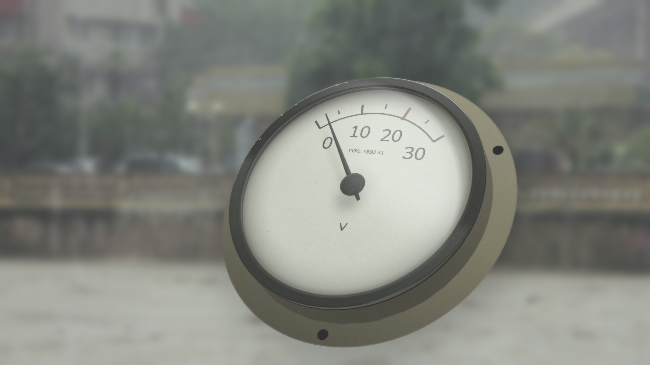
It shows value=2.5 unit=V
